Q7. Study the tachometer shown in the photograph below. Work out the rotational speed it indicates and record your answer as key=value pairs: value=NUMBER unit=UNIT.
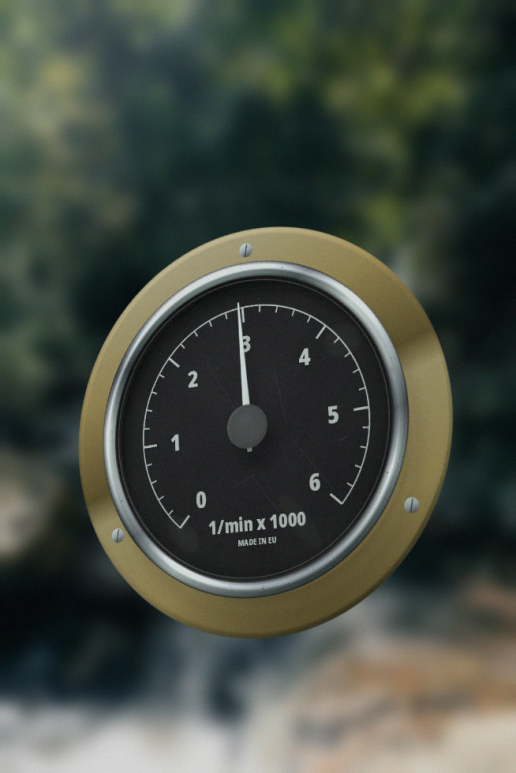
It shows value=3000 unit=rpm
